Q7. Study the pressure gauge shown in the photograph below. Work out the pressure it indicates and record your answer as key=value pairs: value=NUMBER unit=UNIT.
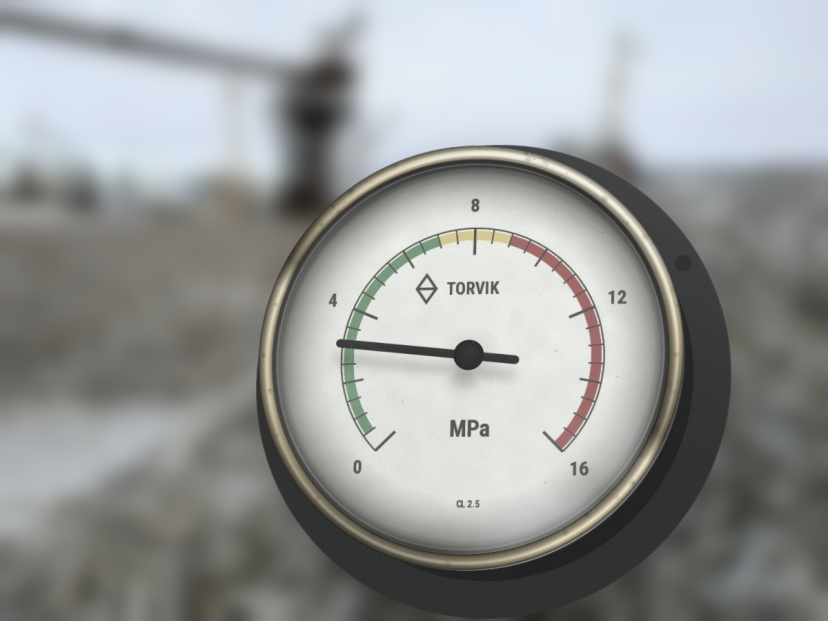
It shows value=3 unit=MPa
